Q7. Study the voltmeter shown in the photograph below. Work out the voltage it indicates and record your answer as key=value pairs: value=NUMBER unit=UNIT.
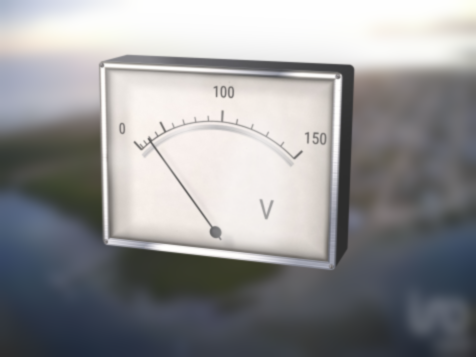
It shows value=30 unit=V
